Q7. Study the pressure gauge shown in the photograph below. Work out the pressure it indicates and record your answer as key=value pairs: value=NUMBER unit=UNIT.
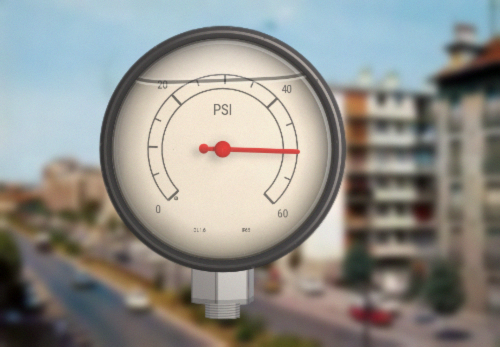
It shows value=50 unit=psi
